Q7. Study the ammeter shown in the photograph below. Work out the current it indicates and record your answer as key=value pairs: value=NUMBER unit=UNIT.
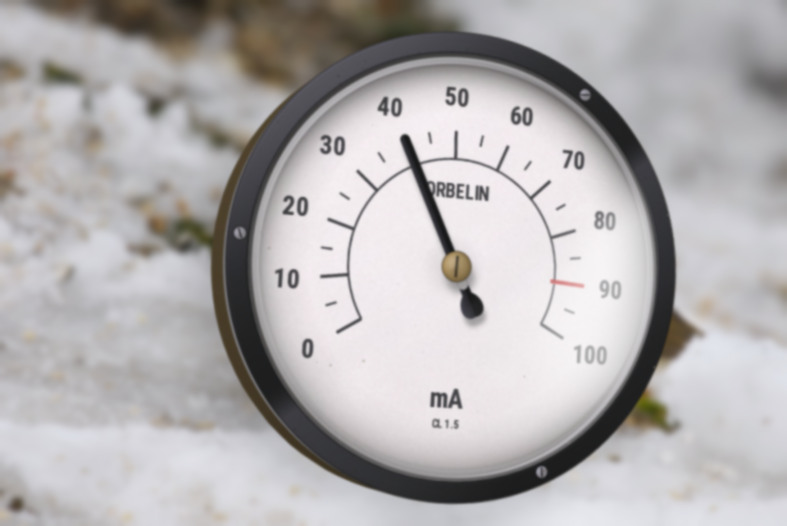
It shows value=40 unit=mA
